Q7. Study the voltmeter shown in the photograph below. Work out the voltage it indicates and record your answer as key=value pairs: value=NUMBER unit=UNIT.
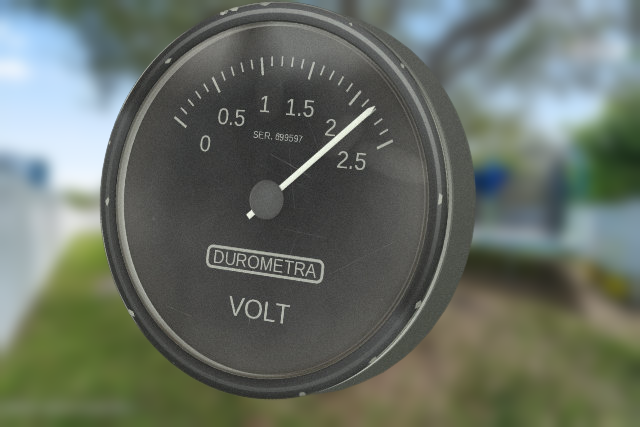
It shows value=2.2 unit=V
